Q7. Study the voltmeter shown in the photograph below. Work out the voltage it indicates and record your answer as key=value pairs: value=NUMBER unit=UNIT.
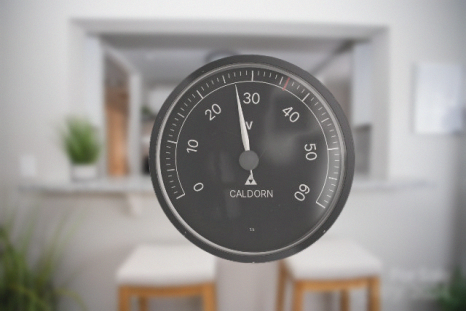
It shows value=27 unit=V
